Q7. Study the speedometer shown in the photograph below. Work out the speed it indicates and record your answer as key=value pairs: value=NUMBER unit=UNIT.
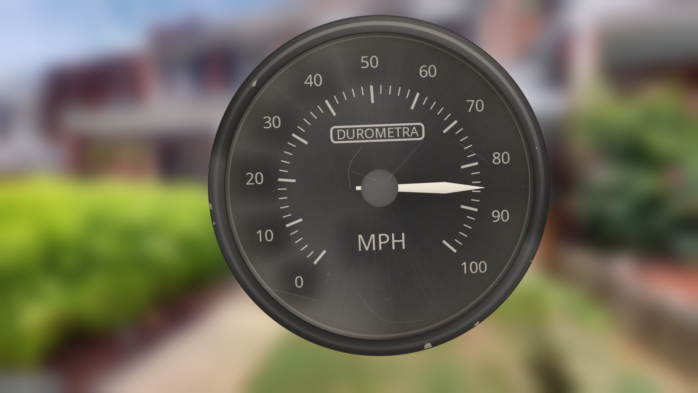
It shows value=85 unit=mph
